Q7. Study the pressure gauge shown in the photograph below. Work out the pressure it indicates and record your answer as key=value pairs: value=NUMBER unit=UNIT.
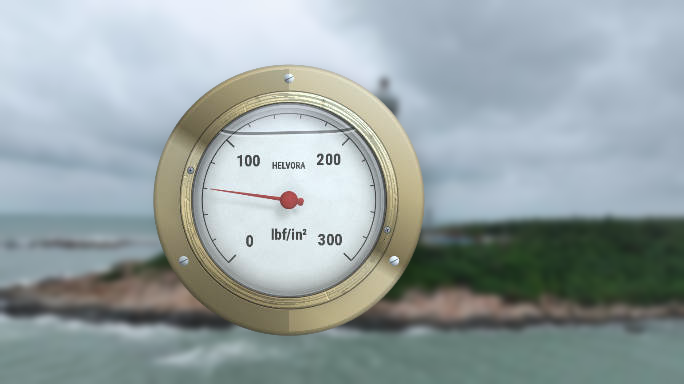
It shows value=60 unit=psi
